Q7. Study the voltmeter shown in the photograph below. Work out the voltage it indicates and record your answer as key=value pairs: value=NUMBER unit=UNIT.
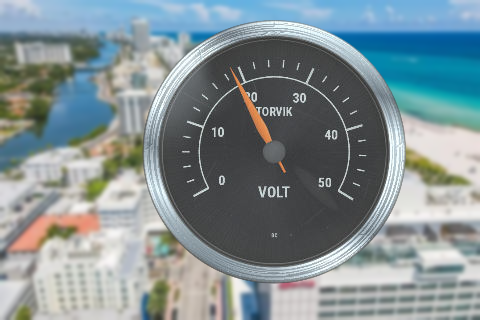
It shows value=19 unit=V
